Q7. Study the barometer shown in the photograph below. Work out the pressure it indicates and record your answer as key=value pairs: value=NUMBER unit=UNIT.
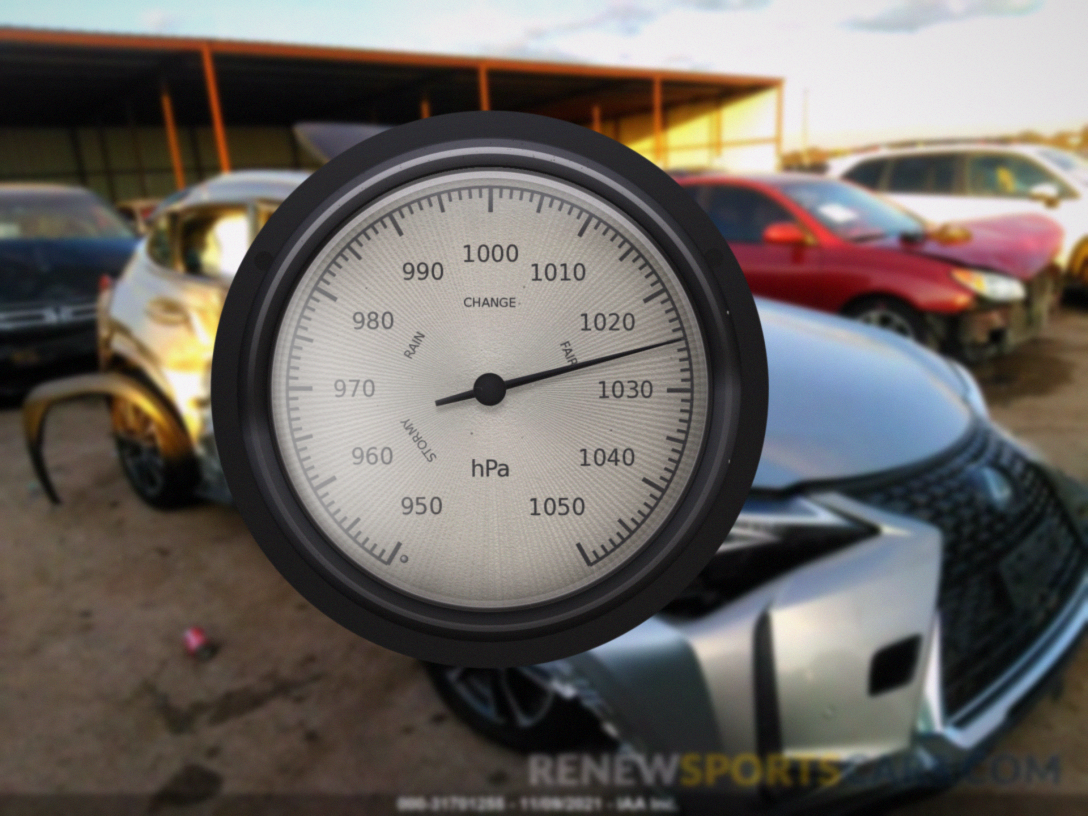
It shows value=1025 unit=hPa
